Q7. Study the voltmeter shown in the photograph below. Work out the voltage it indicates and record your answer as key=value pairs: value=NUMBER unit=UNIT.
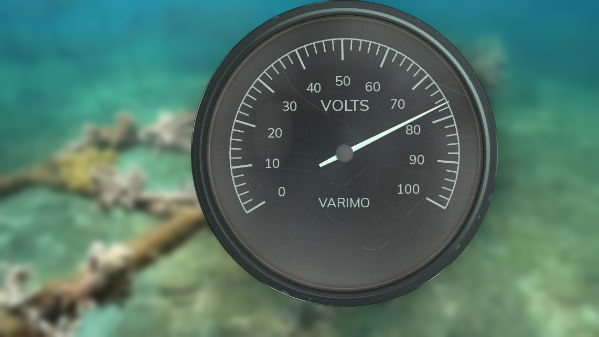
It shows value=77 unit=V
